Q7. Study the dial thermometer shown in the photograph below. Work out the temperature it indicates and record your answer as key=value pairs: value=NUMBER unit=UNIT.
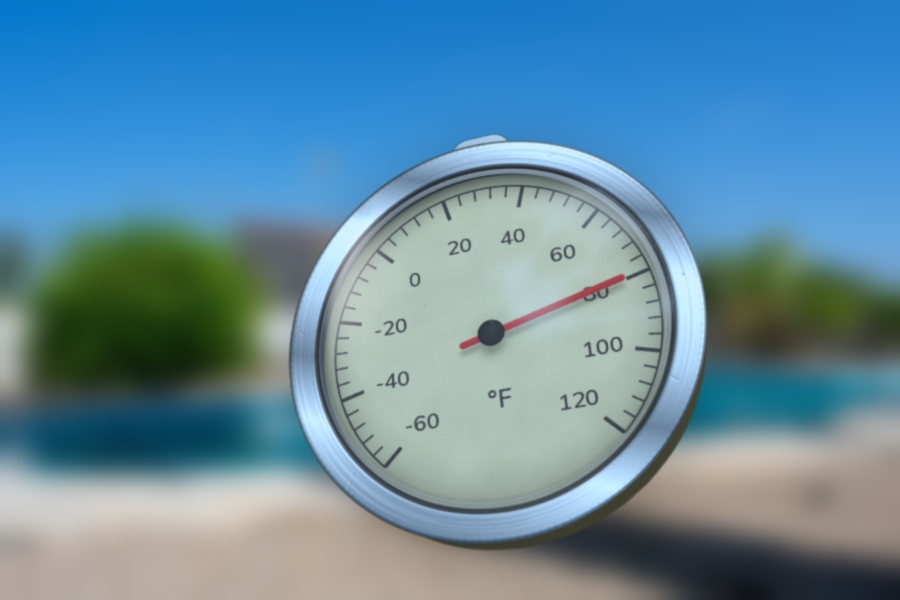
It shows value=80 unit=°F
